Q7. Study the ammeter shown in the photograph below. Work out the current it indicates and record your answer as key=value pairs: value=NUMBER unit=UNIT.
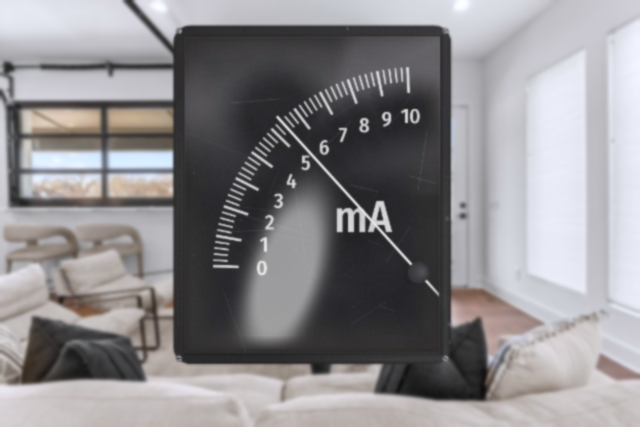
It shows value=5.4 unit=mA
